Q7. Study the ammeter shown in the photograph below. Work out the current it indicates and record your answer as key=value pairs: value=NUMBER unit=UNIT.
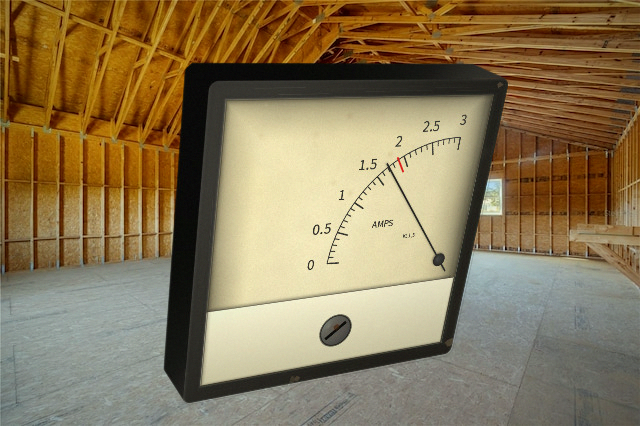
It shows value=1.7 unit=A
